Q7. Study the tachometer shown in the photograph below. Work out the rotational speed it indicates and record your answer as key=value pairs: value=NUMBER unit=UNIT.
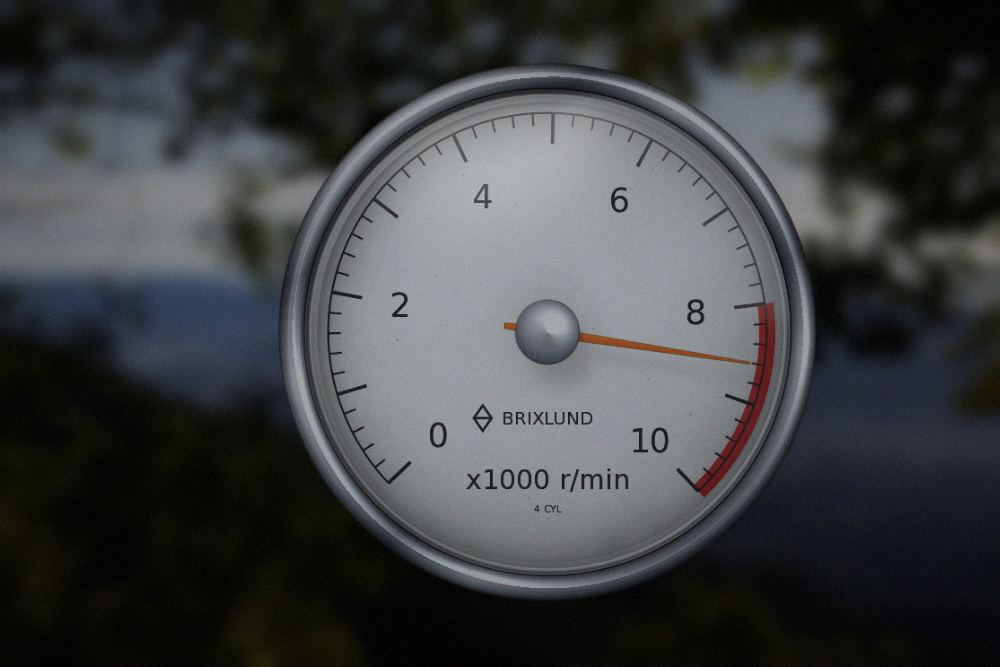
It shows value=8600 unit=rpm
